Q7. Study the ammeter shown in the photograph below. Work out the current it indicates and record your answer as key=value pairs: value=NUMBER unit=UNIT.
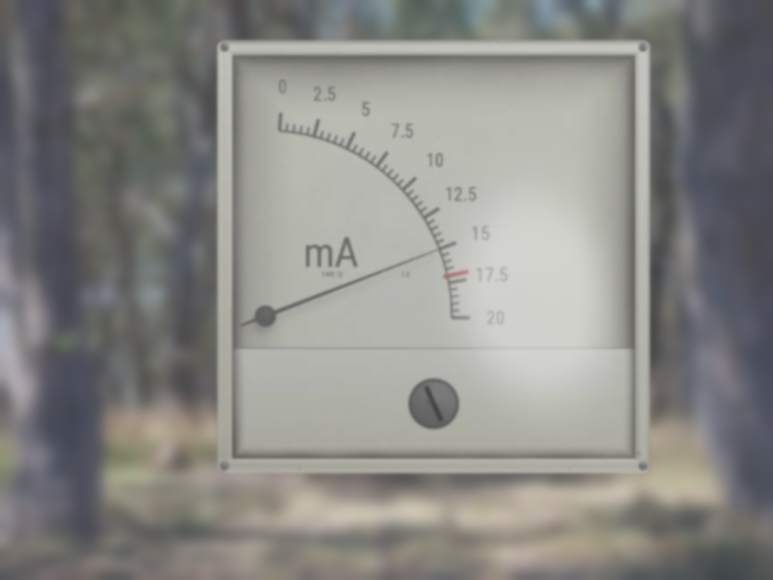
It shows value=15 unit=mA
